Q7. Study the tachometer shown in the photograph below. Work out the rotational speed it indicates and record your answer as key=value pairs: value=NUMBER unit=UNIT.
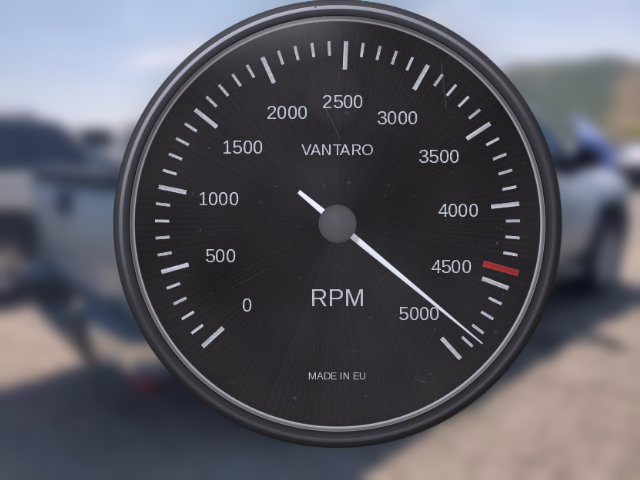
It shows value=4850 unit=rpm
